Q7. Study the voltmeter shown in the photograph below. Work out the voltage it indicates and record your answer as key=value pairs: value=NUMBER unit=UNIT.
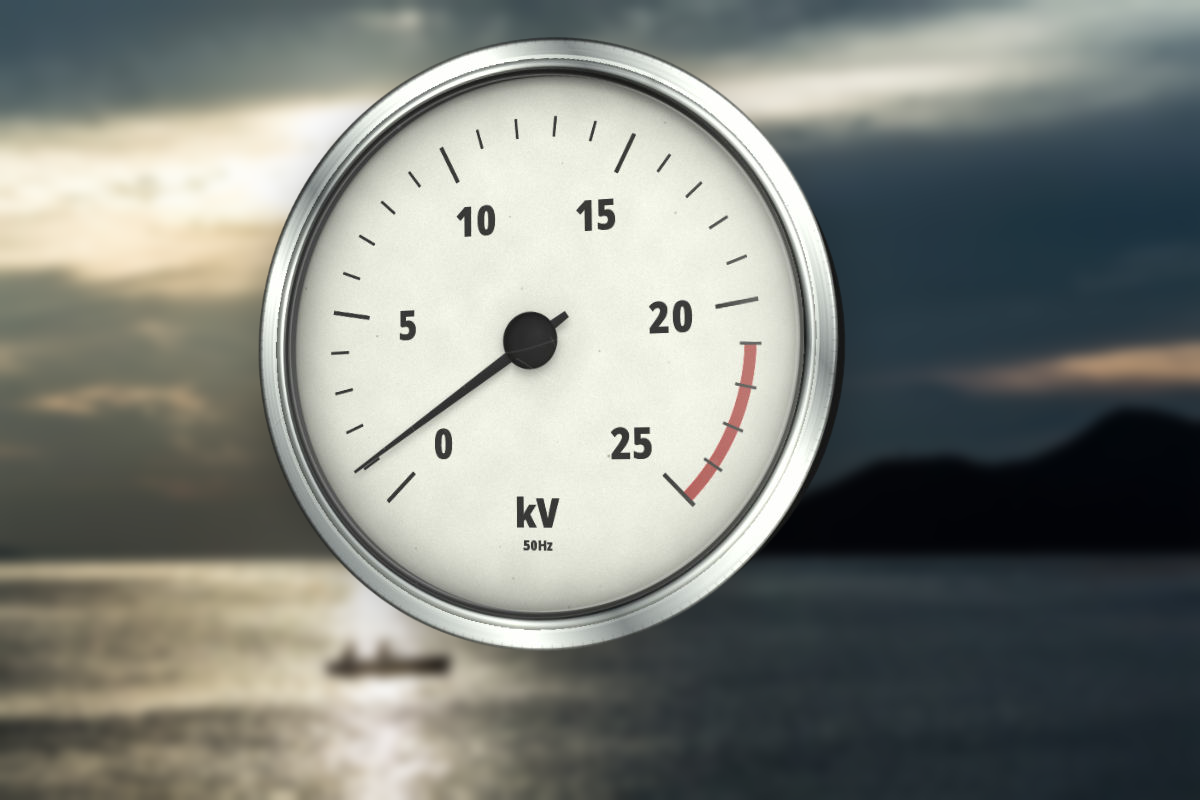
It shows value=1 unit=kV
